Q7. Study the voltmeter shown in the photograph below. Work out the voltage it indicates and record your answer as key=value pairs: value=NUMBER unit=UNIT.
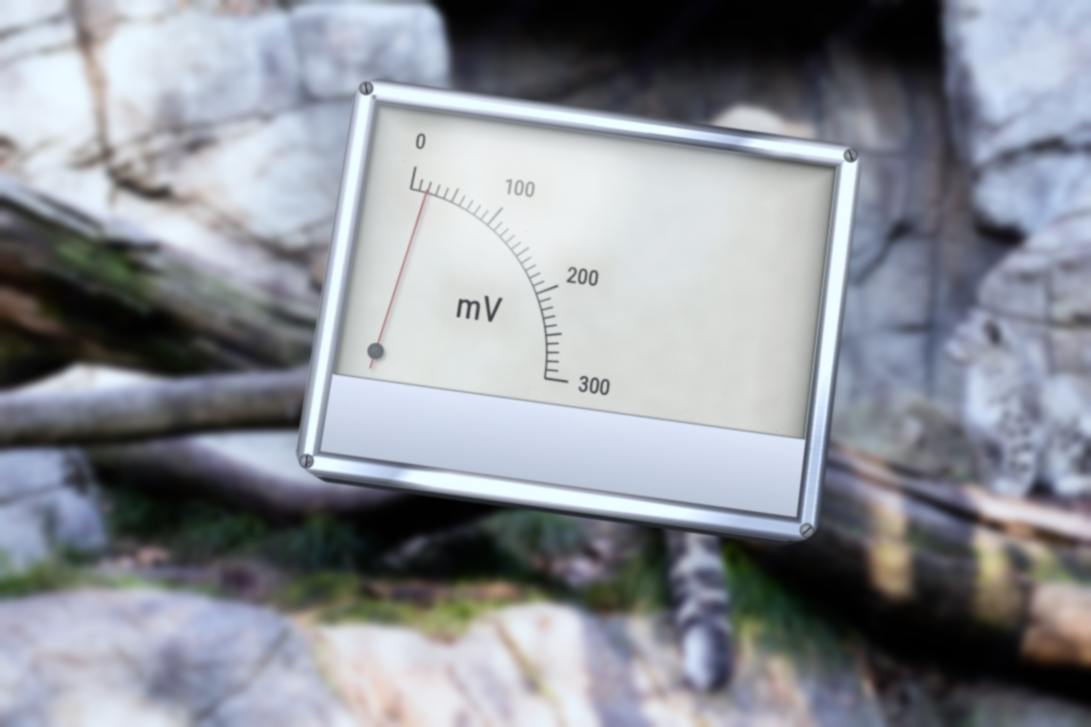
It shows value=20 unit=mV
